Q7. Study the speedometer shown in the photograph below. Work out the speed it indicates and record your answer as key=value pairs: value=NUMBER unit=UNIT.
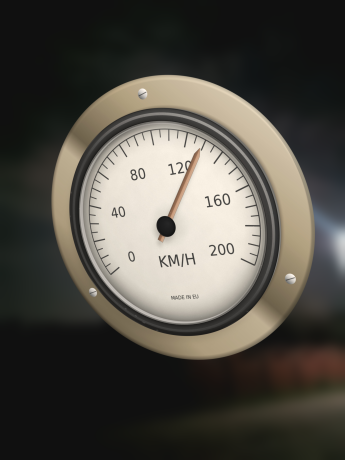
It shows value=130 unit=km/h
